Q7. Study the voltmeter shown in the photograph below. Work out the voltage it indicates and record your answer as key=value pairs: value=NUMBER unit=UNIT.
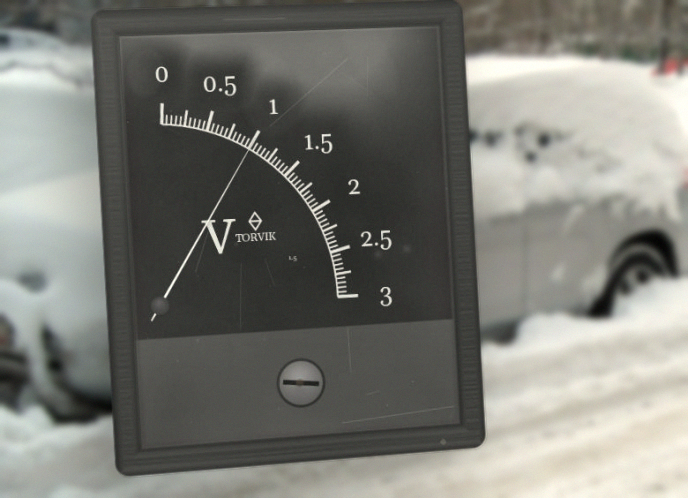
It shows value=1 unit=V
